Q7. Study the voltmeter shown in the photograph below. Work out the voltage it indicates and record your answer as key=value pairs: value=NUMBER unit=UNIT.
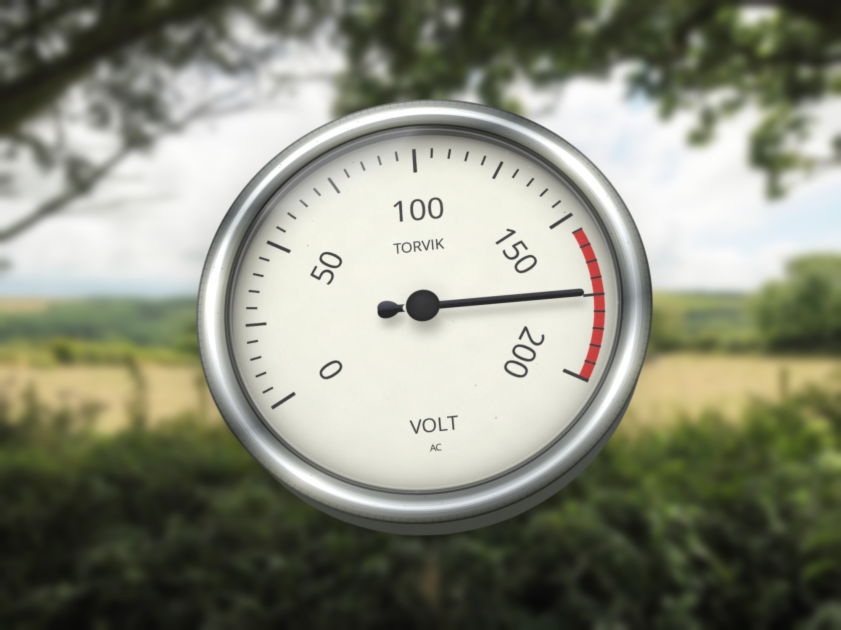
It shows value=175 unit=V
